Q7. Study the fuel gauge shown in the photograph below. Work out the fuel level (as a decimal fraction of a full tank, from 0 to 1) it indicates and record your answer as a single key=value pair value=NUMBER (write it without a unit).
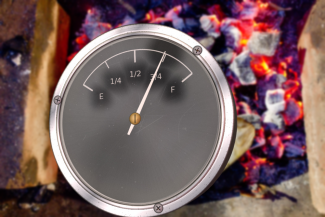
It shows value=0.75
